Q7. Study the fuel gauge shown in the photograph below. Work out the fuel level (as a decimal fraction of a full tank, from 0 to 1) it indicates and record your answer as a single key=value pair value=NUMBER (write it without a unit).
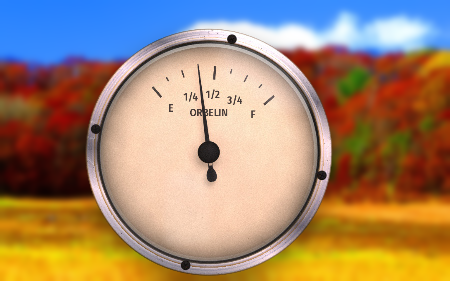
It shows value=0.375
